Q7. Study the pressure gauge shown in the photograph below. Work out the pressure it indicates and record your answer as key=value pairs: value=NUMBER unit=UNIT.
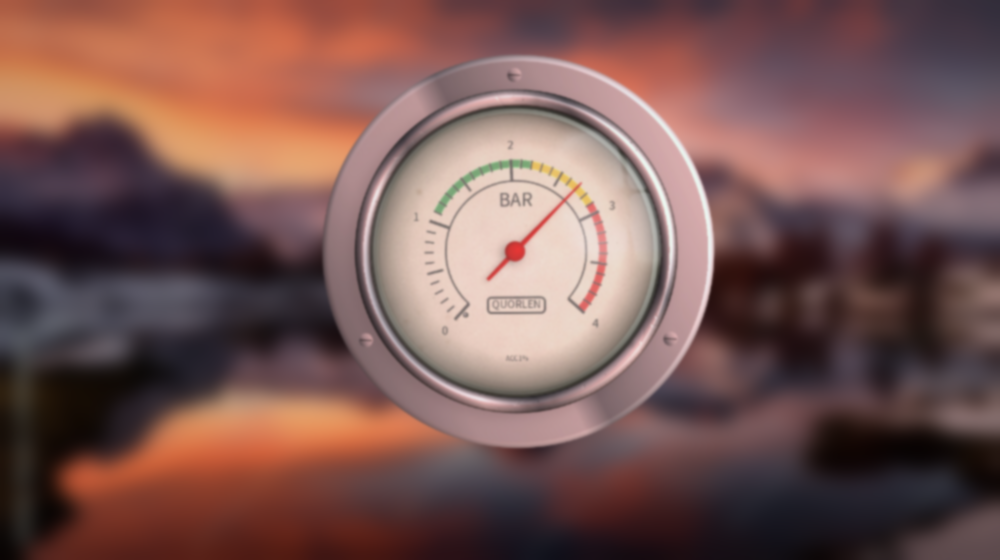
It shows value=2.7 unit=bar
